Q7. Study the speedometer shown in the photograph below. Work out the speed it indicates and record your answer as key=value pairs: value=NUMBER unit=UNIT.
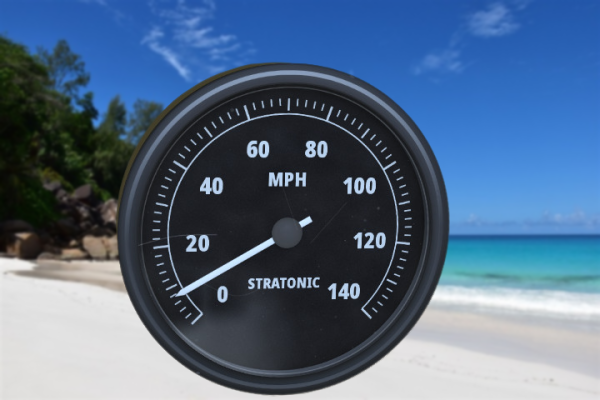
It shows value=8 unit=mph
